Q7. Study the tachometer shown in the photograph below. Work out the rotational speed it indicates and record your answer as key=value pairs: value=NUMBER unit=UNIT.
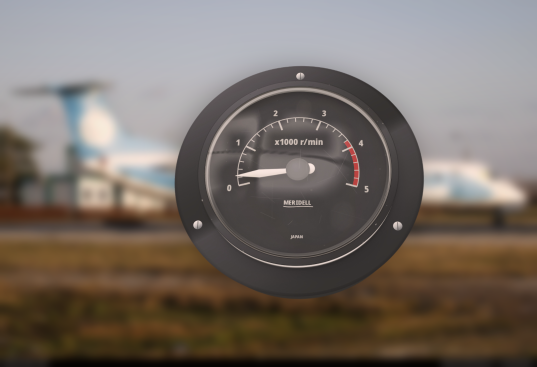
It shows value=200 unit=rpm
